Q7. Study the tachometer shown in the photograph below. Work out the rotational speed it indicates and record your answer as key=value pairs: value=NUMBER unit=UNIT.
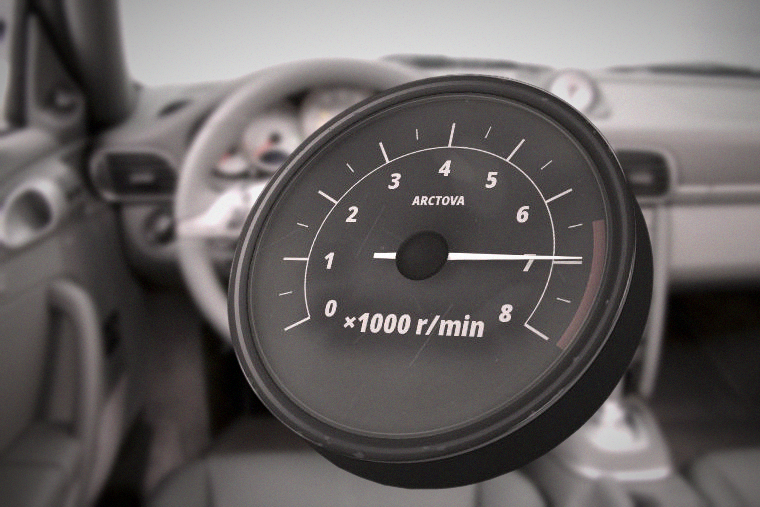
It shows value=7000 unit=rpm
